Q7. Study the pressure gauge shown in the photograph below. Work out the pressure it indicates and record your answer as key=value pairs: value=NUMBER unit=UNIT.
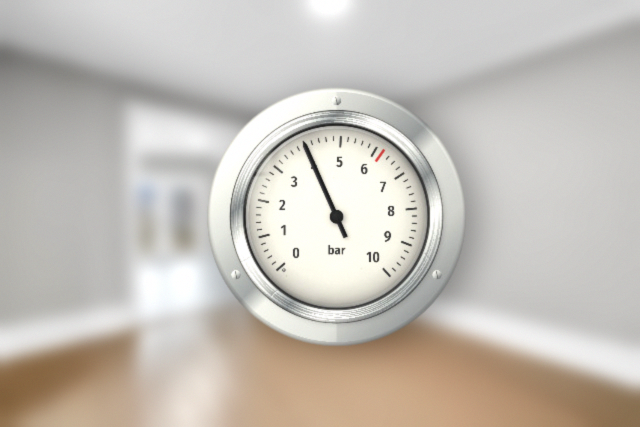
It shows value=4 unit=bar
